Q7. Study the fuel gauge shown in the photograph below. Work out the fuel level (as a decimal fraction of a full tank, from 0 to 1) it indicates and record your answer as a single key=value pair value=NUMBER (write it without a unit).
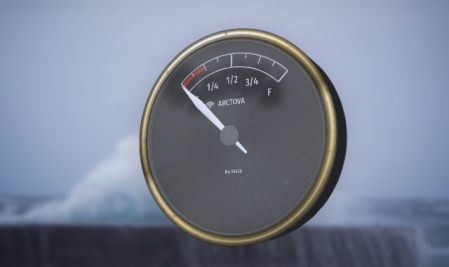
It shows value=0
